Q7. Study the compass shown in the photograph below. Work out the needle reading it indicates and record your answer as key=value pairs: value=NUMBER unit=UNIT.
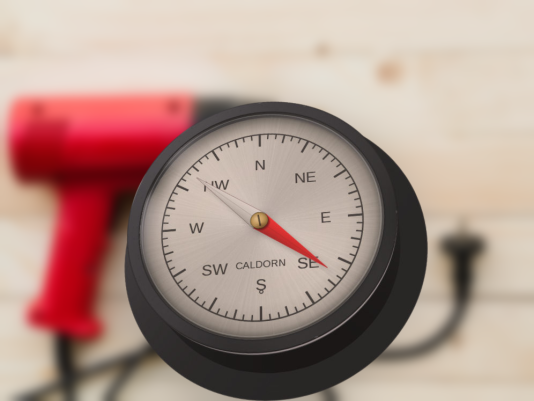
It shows value=130 unit=°
